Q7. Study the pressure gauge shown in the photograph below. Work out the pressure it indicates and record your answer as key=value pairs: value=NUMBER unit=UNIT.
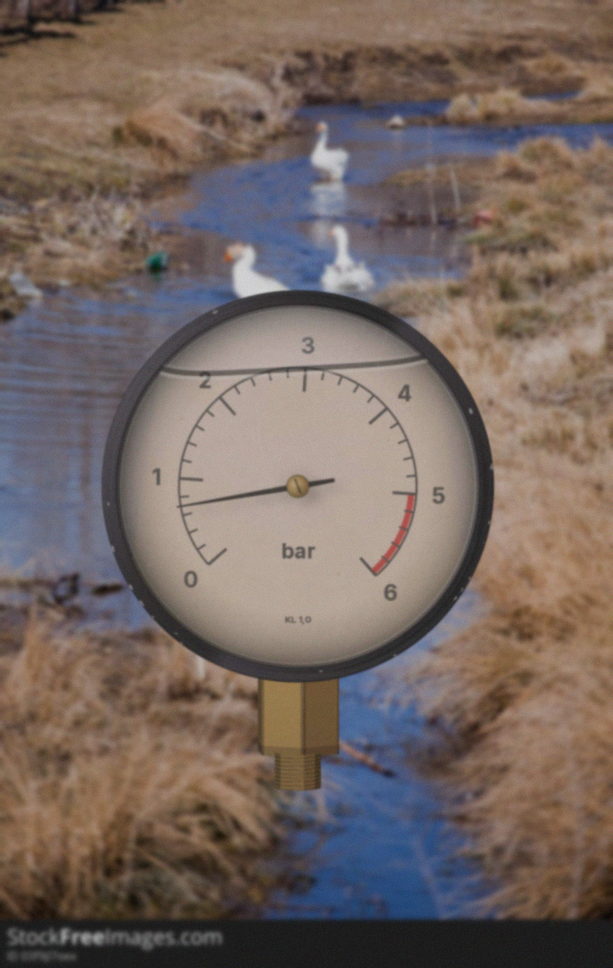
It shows value=0.7 unit=bar
